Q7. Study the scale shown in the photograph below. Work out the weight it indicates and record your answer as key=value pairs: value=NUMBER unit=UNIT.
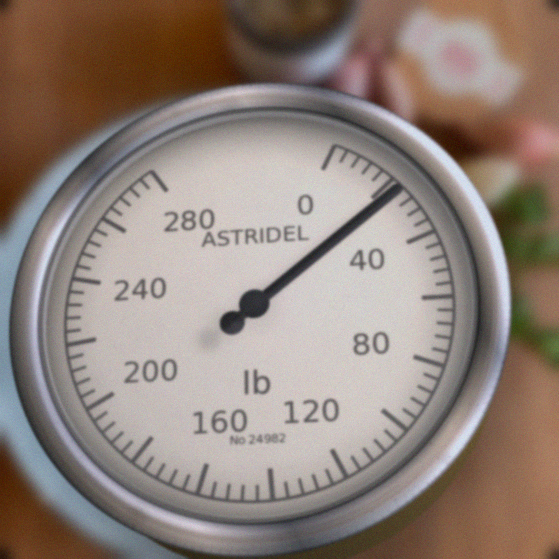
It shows value=24 unit=lb
